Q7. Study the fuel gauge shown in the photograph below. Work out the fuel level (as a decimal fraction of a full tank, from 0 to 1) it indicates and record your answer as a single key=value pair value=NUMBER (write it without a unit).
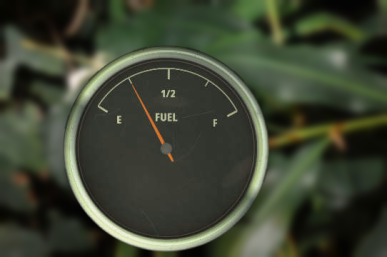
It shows value=0.25
